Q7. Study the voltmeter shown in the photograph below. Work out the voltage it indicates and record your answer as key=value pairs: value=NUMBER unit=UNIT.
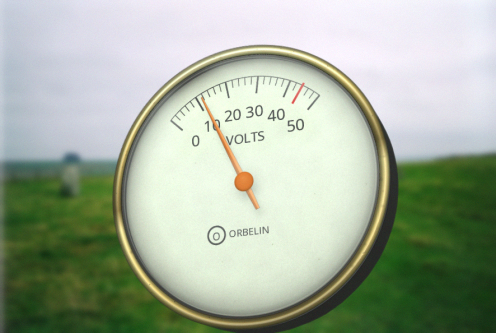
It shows value=12 unit=V
